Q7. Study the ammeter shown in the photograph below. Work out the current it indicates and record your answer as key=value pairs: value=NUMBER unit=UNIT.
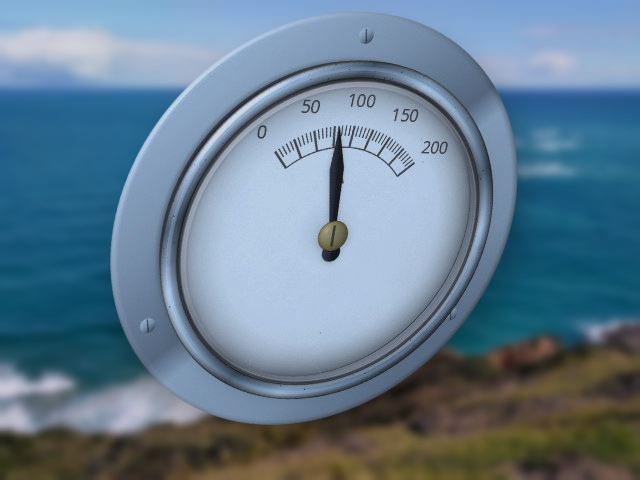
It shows value=75 unit=A
